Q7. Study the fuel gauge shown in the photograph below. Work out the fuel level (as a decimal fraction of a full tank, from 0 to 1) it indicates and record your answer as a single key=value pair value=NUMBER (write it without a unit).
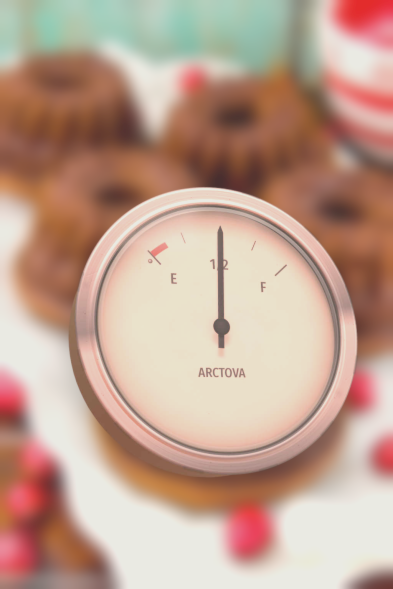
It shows value=0.5
